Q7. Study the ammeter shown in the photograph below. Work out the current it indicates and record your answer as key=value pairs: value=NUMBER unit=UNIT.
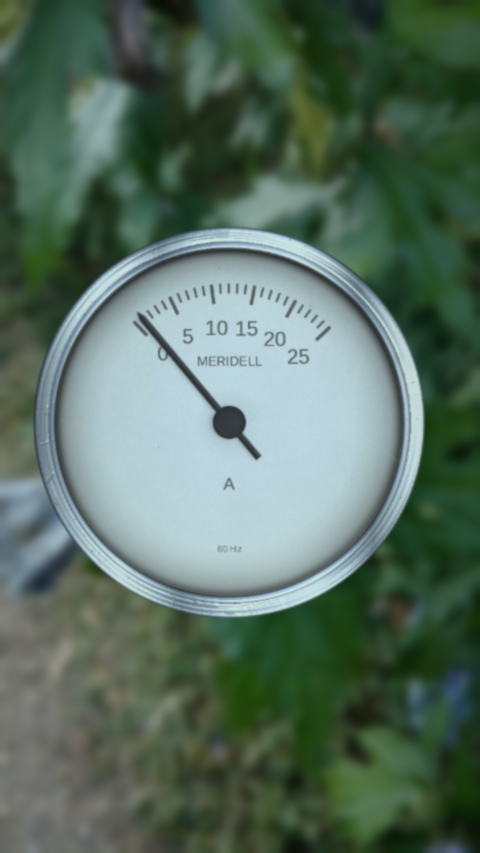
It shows value=1 unit=A
